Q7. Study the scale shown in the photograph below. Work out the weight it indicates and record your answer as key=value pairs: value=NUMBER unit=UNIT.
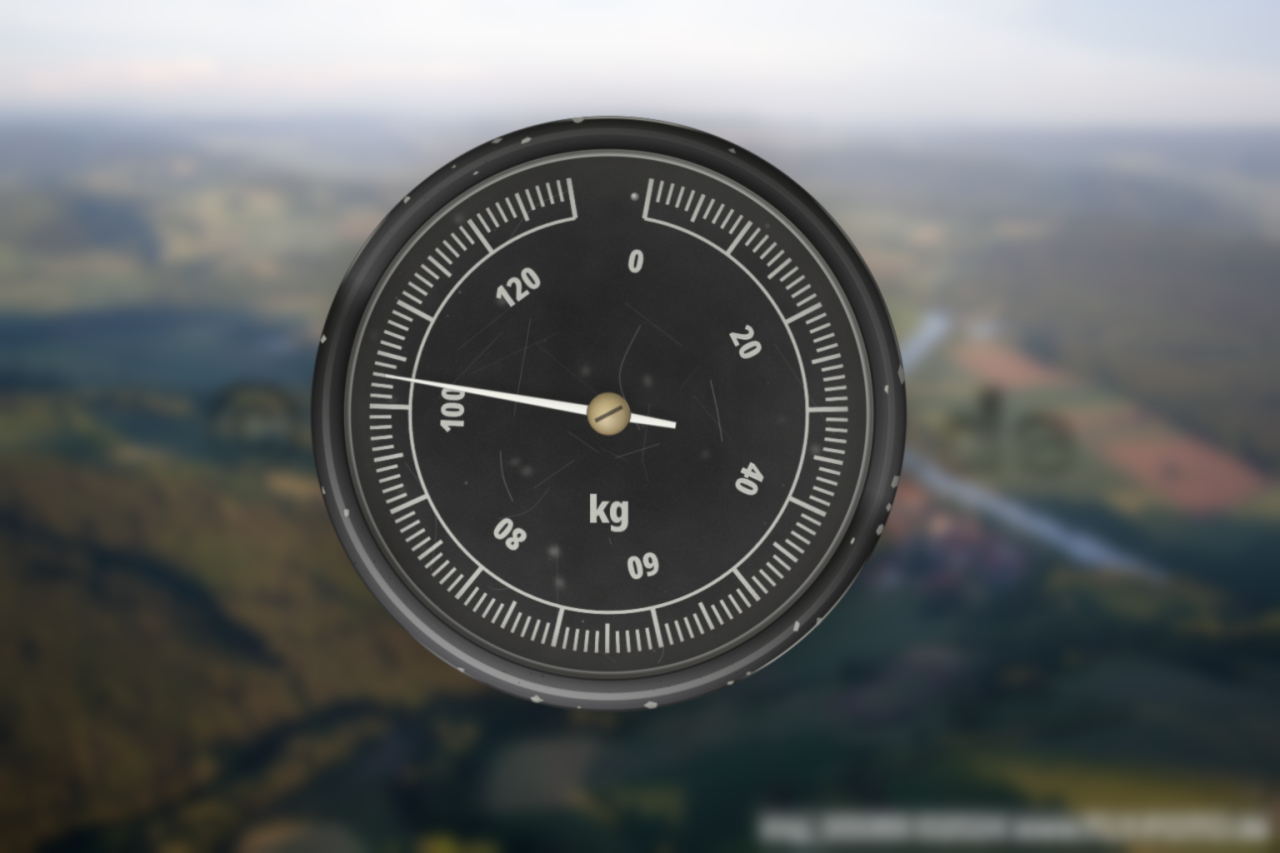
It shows value=103 unit=kg
